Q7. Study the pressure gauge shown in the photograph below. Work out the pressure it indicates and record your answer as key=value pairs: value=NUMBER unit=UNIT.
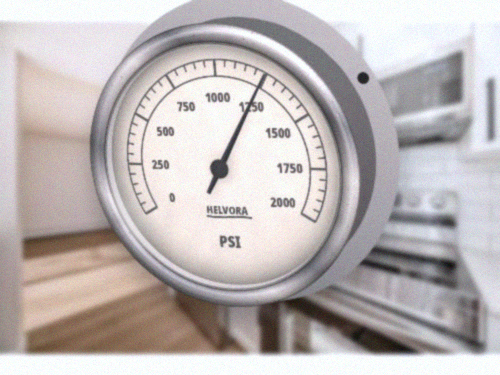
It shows value=1250 unit=psi
